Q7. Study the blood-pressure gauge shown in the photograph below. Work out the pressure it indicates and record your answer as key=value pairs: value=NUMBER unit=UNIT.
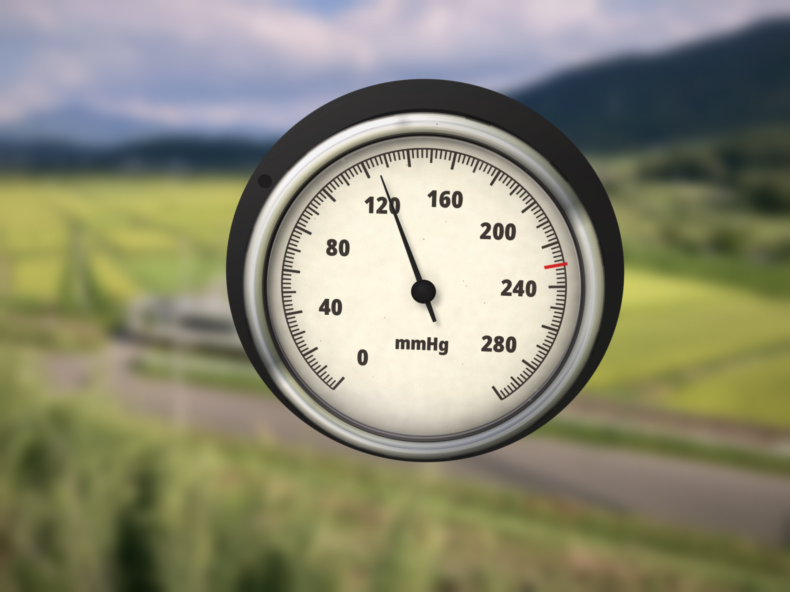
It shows value=126 unit=mmHg
